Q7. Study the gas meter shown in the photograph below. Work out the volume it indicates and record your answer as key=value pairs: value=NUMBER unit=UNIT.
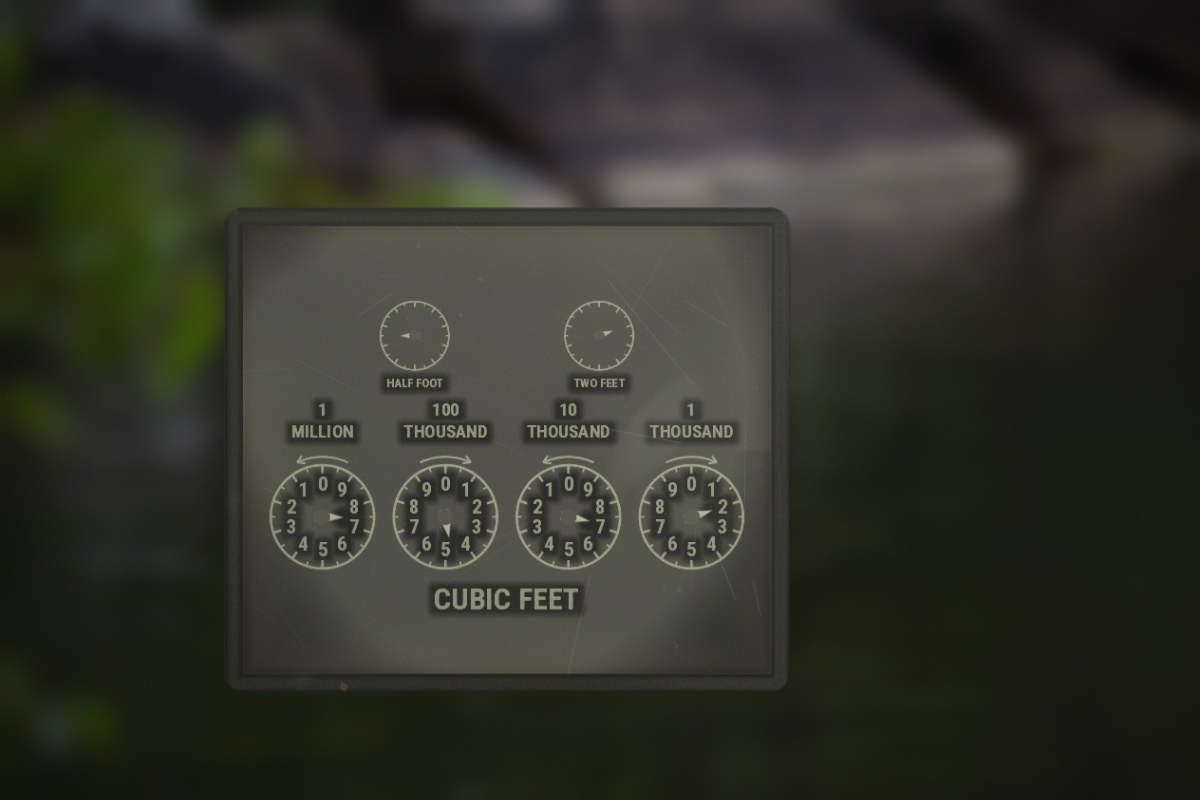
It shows value=747200 unit=ft³
